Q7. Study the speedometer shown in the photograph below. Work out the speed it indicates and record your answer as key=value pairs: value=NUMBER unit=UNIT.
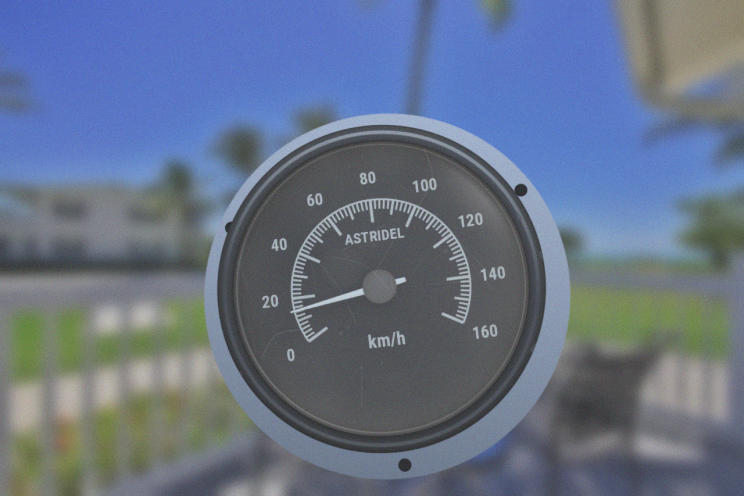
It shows value=14 unit=km/h
